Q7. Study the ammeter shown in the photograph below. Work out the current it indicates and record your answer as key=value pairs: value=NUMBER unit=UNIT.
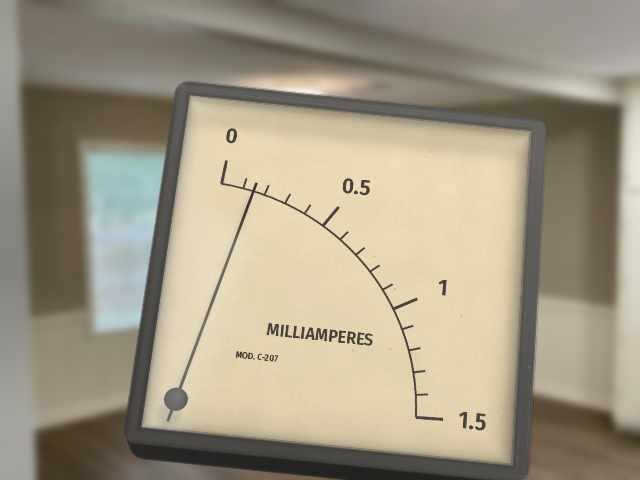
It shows value=0.15 unit=mA
